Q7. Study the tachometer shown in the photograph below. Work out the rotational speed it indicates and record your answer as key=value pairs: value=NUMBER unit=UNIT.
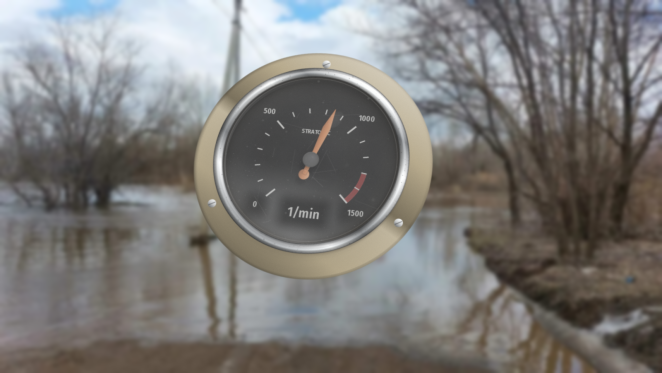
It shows value=850 unit=rpm
